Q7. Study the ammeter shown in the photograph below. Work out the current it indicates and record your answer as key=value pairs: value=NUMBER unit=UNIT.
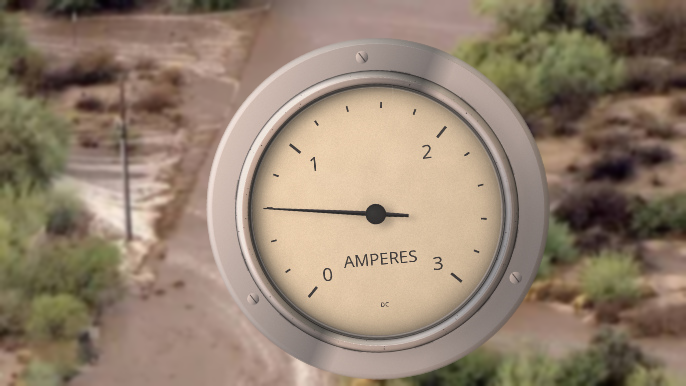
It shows value=0.6 unit=A
